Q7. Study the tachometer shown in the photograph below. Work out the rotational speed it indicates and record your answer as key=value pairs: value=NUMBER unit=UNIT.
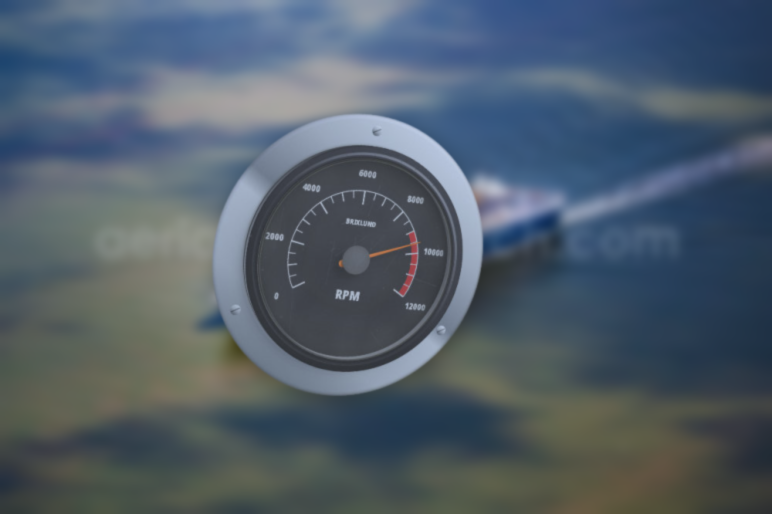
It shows value=9500 unit=rpm
